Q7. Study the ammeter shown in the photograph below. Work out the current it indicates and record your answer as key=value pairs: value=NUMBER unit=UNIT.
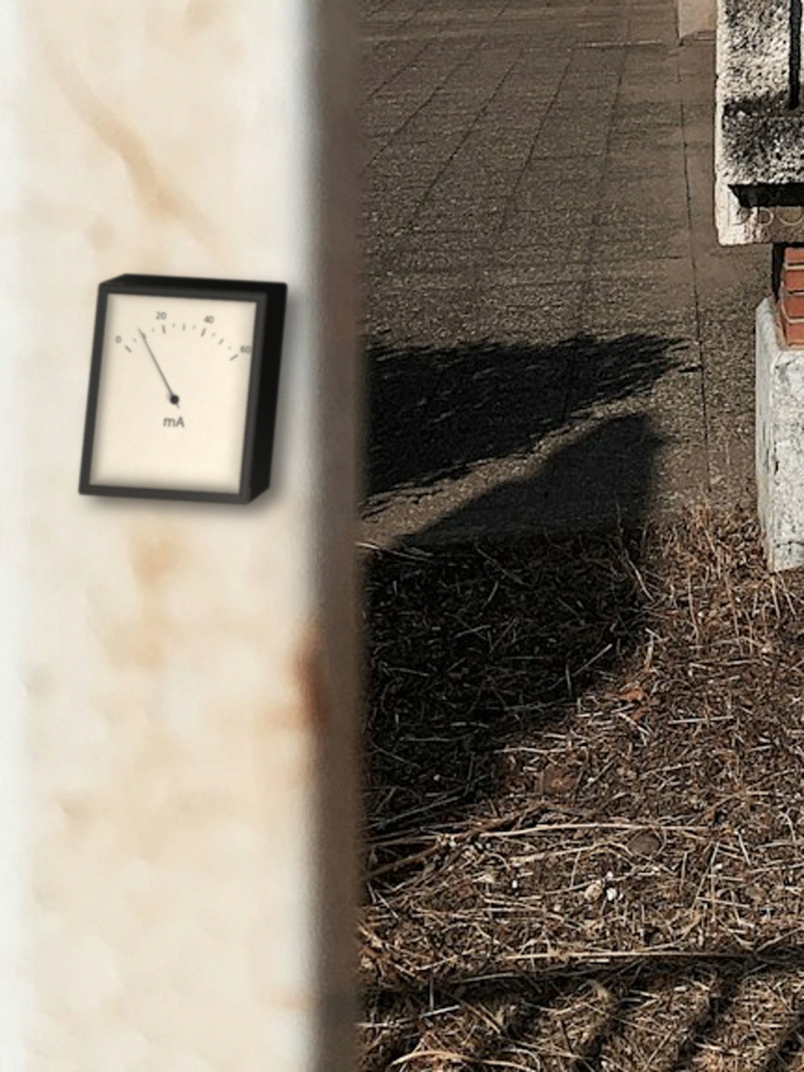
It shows value=10 unit=mA
